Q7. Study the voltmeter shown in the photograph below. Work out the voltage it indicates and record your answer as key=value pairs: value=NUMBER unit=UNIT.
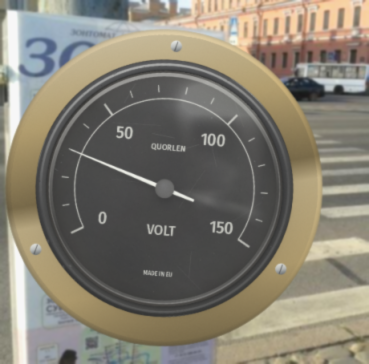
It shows value=30 unit=V
